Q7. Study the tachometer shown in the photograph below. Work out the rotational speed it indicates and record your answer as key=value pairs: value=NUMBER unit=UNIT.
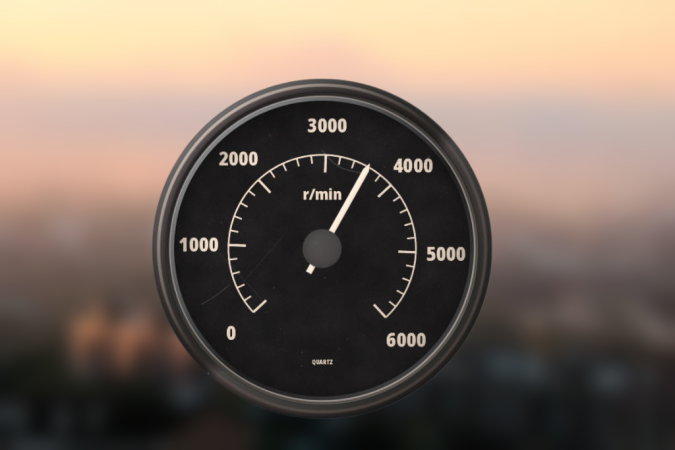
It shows value=3600 unit=rpm
